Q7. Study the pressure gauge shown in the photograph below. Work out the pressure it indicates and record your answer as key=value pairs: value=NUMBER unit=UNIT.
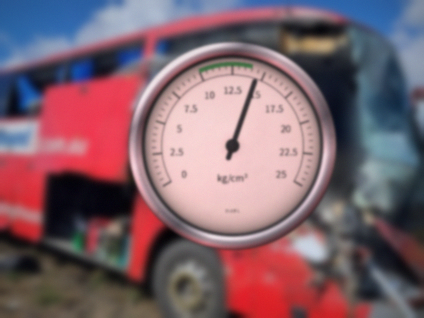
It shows value=14.5 unit=kg/cm²
